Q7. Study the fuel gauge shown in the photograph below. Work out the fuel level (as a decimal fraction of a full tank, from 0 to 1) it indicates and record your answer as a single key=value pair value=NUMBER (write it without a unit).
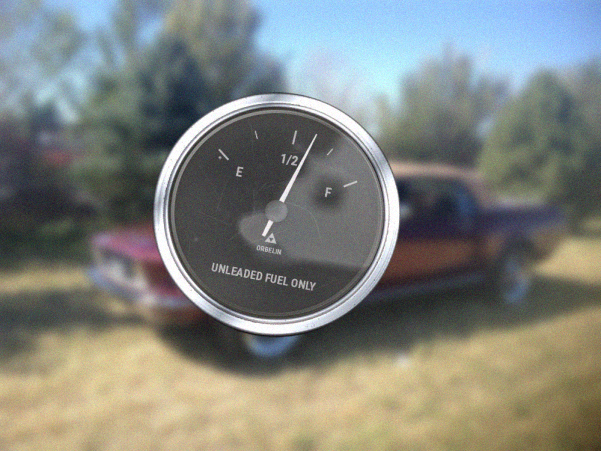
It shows value=0.625
